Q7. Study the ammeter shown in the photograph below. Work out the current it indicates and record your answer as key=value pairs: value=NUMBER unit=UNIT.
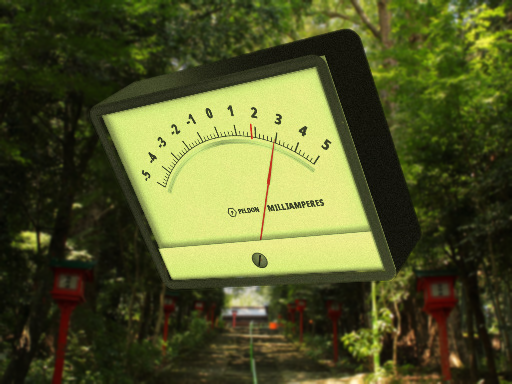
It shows value=3 unit=mA
